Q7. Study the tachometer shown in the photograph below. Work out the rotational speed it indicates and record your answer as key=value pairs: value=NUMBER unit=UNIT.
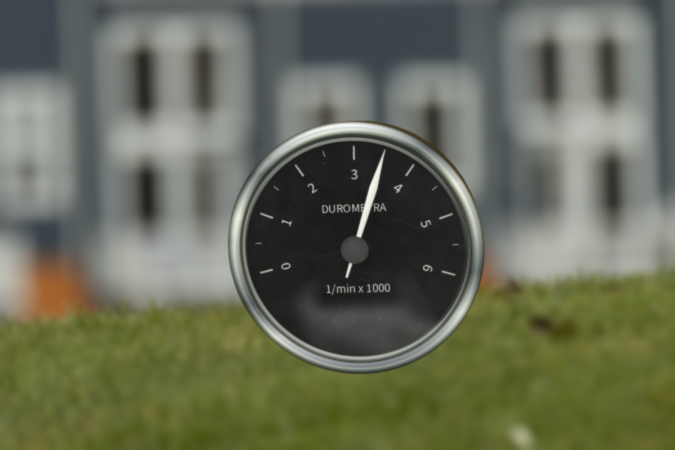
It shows value=3500 unit=rpm
